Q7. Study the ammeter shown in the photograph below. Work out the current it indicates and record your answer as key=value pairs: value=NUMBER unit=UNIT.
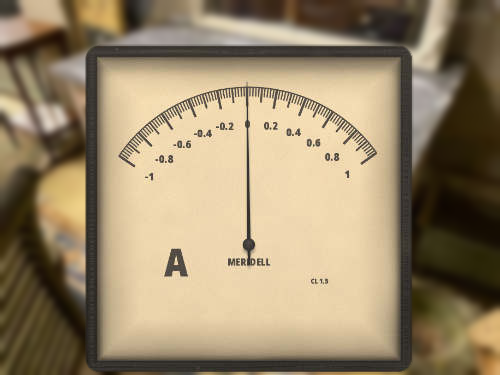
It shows value=0 unit=A
